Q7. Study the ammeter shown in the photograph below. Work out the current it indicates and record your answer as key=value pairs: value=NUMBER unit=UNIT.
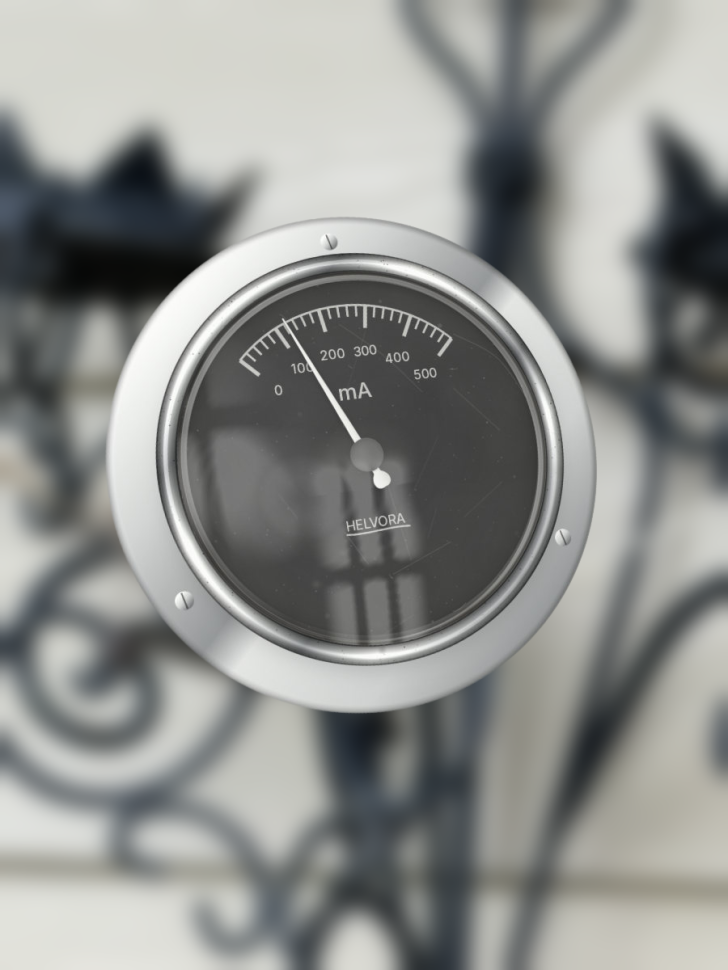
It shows value=120 unit=mA
